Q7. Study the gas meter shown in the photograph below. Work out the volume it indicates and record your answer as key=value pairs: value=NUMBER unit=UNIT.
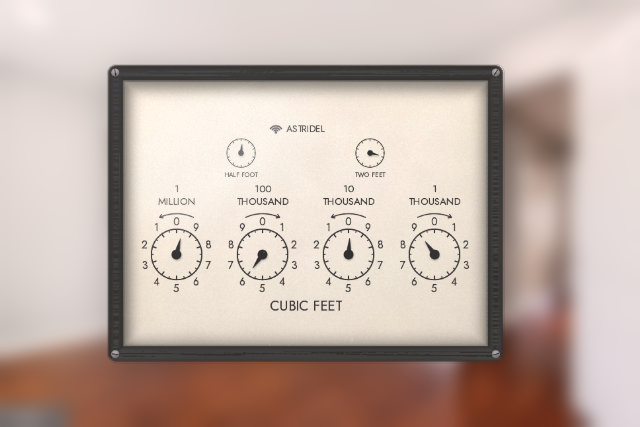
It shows value=959900 unit=ft³
